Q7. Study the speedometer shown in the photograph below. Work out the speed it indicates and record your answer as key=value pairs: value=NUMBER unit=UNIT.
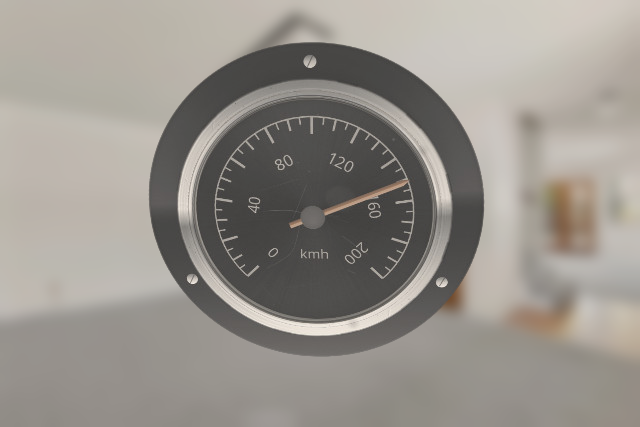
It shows value=150 unit=km/h
